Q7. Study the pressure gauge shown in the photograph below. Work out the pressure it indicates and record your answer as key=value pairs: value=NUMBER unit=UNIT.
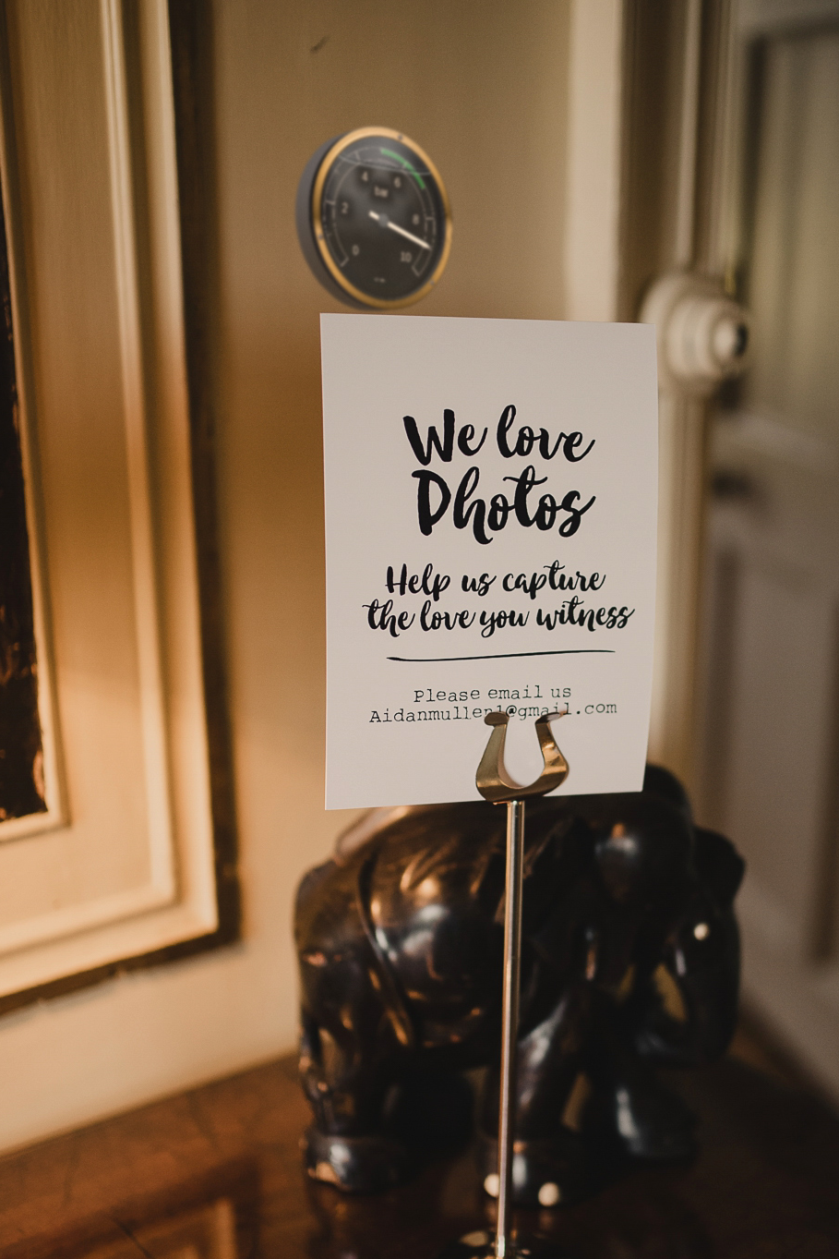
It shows value=9 unit=bar
